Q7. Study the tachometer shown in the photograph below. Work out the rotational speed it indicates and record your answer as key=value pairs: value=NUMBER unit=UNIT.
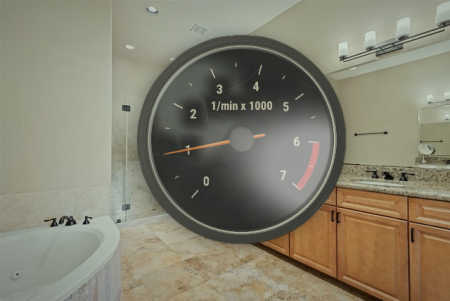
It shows value=1000 unit=rpm
